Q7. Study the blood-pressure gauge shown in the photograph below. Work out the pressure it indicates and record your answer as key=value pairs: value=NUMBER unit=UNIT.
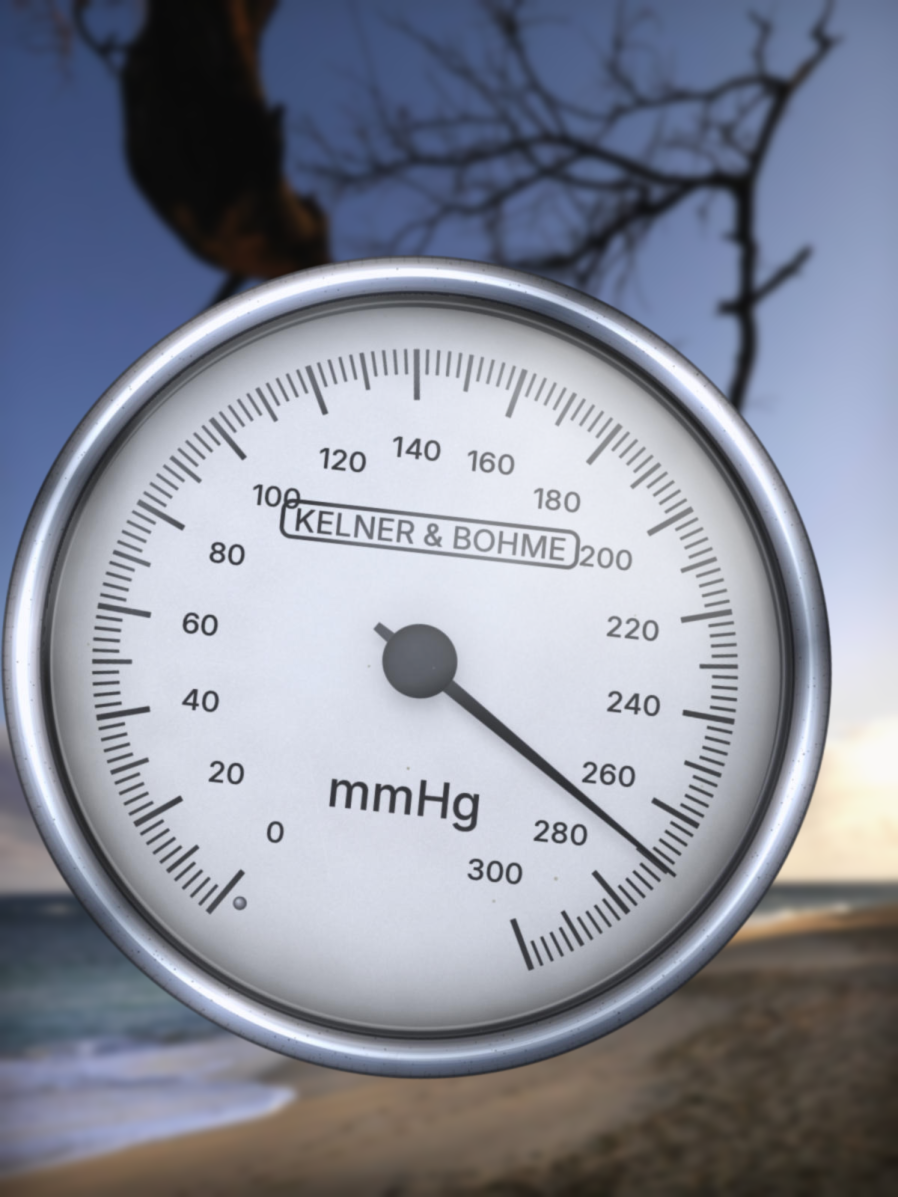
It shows value=270 unit=mmHg
